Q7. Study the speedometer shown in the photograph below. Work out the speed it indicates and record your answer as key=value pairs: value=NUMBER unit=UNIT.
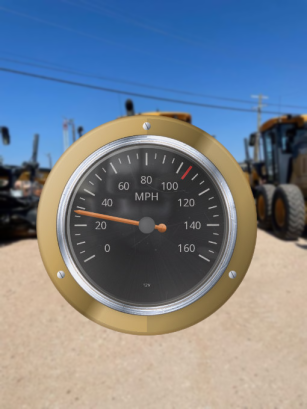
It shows value=27.5 unit=mph
